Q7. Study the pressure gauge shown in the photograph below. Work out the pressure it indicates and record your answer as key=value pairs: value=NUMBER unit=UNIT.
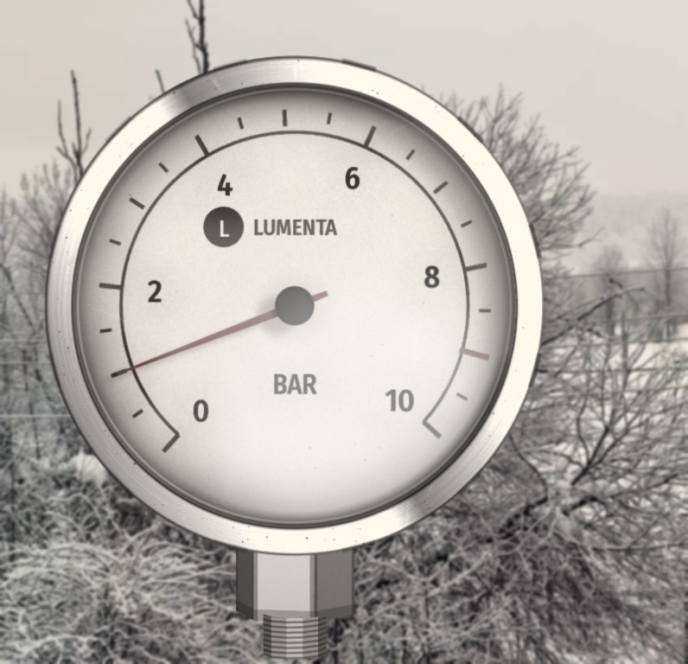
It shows value=1 unit=bar
